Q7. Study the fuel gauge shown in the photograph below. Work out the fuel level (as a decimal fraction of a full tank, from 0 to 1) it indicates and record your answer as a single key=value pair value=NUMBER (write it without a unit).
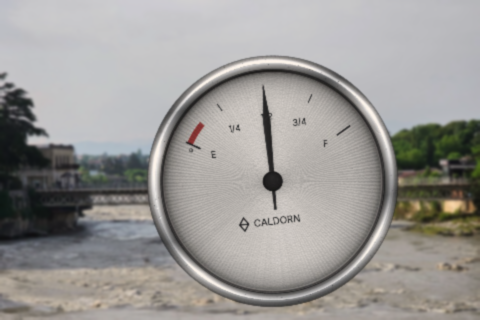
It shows value=0.5
